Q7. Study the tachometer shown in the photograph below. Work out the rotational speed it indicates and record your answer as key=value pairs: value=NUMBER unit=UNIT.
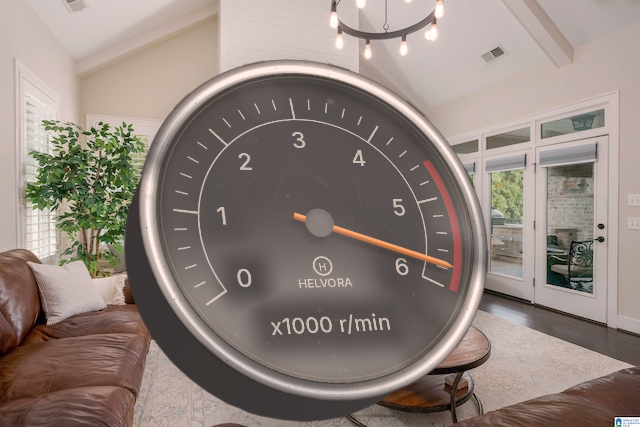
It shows value=5800 unit=rpm
